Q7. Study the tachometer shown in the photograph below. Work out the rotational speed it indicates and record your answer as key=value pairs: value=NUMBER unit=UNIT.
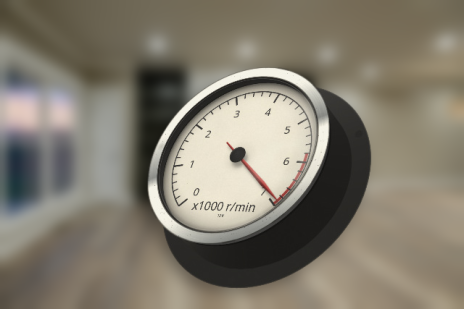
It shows value=6900 unit=rpm
